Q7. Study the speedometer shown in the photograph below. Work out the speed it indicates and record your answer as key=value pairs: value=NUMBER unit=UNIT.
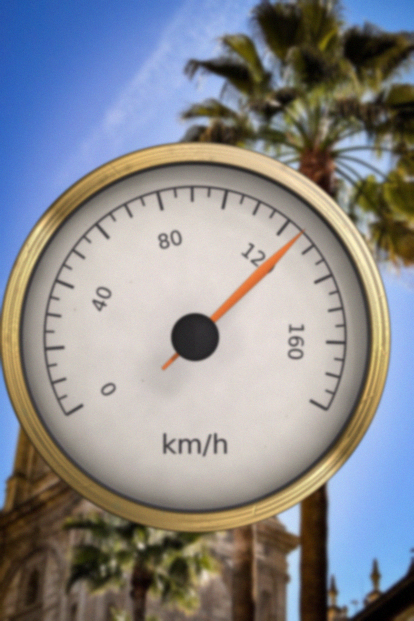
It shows value=125 unit=km/h
